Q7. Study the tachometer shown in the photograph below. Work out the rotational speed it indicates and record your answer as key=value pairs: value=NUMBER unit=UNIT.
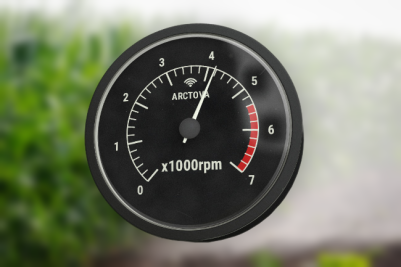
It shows value=4200 unit=rpm
